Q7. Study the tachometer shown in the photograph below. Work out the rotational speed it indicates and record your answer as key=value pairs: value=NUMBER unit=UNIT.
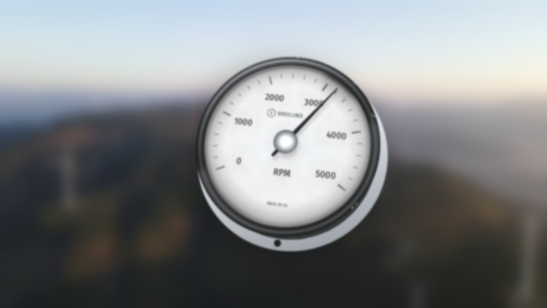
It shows value=3200 unit=rpm
